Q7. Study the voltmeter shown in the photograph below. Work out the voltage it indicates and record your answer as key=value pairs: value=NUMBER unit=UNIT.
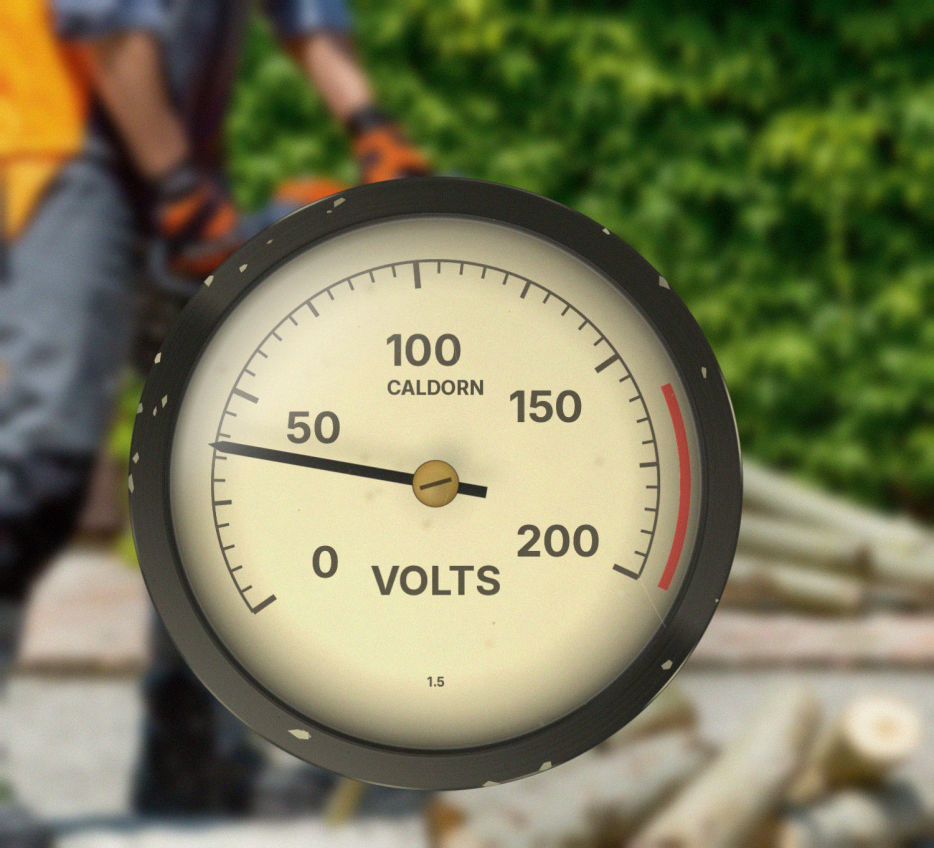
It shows value=37.5 unit=V
